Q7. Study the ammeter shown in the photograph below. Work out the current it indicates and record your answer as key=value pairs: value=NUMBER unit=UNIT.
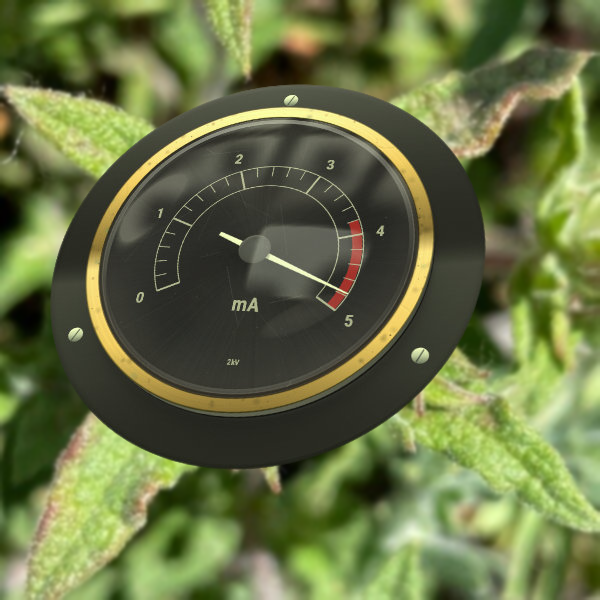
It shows value=4.8 unit=mA
